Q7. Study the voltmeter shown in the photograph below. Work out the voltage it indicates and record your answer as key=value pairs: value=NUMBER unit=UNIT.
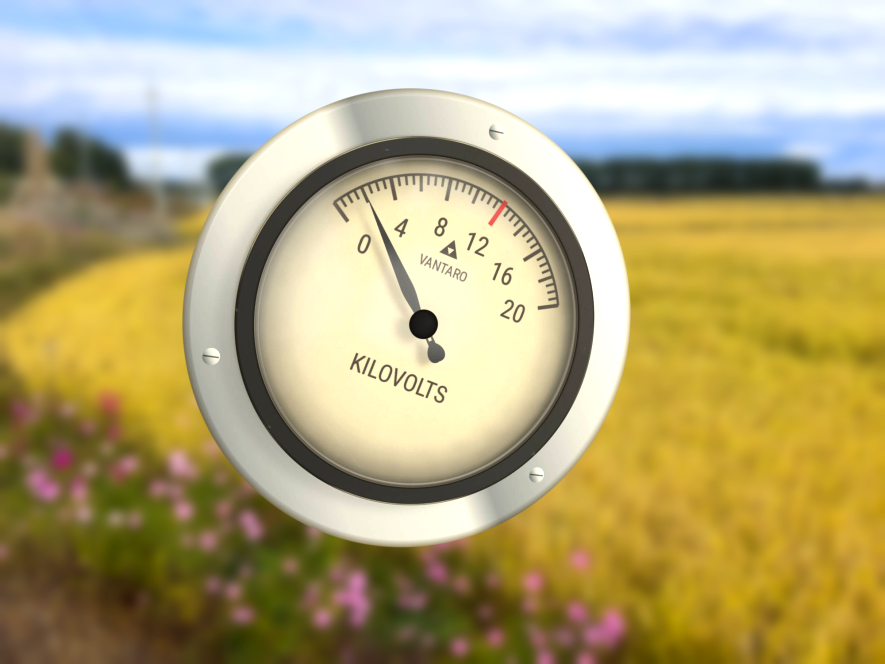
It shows value=2 unit=kV
